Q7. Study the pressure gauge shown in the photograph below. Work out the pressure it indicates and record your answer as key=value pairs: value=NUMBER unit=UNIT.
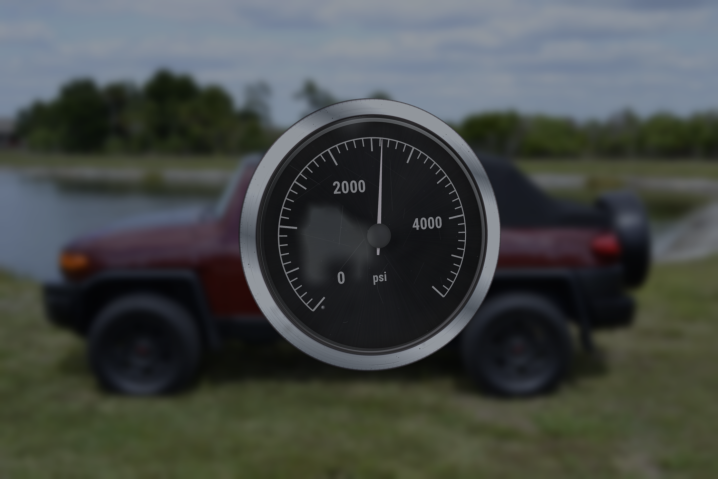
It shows value=2600 unit=psi
